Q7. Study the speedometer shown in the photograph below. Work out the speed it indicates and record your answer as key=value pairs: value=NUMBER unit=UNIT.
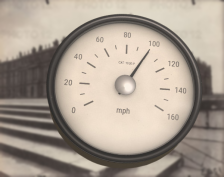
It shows value=100 unit=mph
